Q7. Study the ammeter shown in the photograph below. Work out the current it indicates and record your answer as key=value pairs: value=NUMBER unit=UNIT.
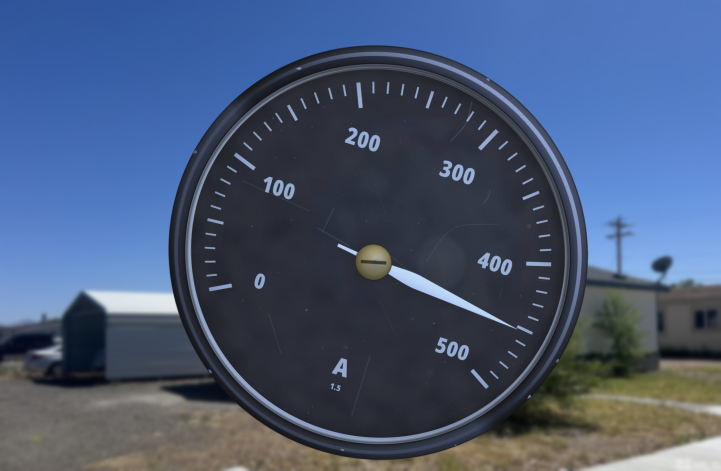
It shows value=450 unit=A
